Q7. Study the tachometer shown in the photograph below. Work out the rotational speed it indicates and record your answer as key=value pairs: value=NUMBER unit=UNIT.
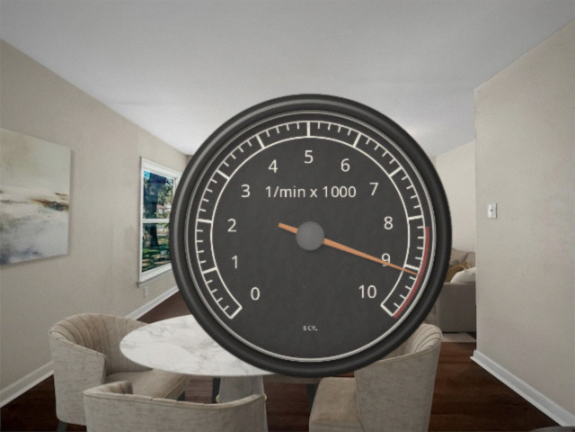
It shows value=9100 unit=rpm
